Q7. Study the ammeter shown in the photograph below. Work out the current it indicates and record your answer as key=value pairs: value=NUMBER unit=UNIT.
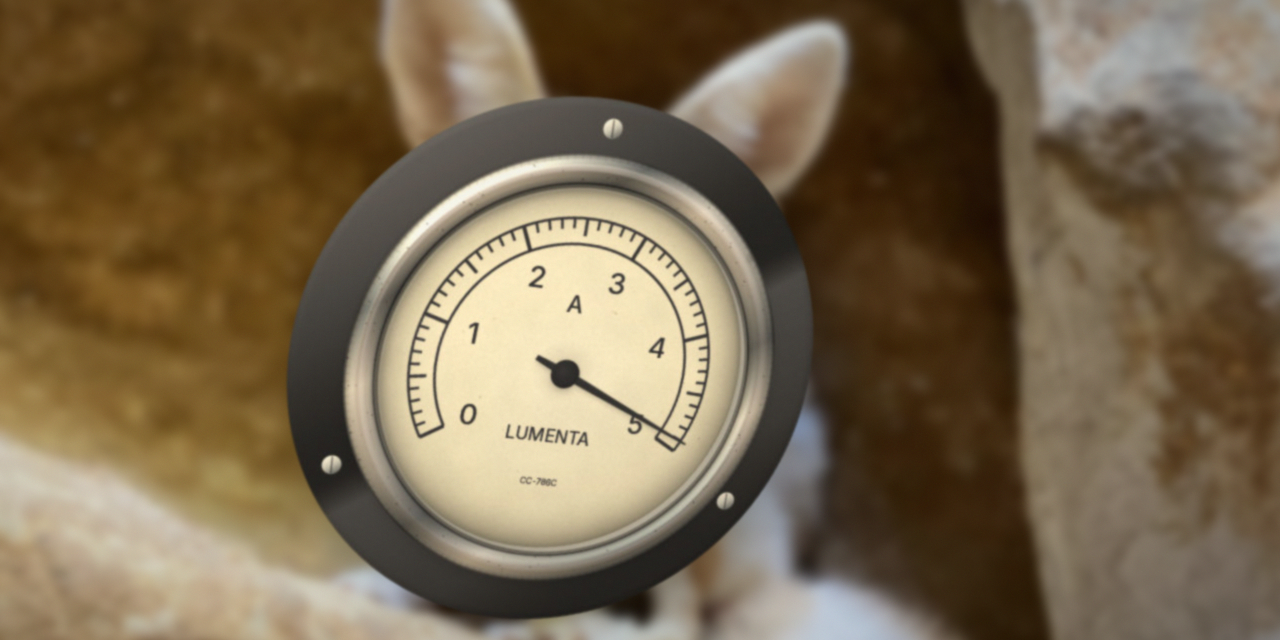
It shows value=4.9 unit=A
